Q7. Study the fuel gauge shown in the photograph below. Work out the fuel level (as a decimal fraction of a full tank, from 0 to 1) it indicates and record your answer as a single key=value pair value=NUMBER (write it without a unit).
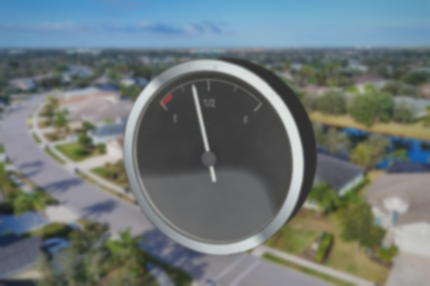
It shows value=0.375
